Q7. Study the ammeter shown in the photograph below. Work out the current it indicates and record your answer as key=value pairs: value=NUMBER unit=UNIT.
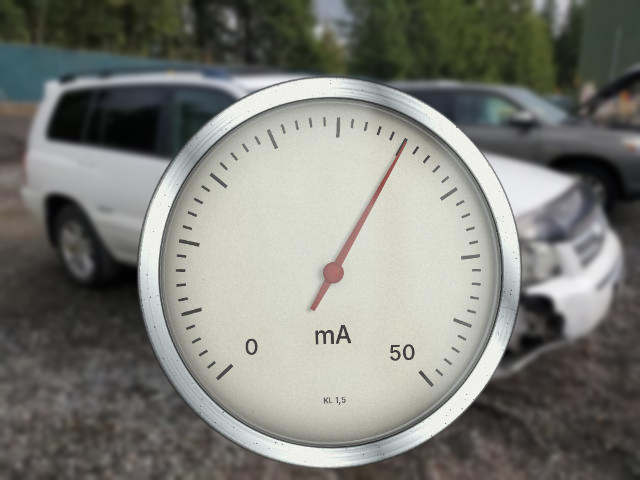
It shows value=30 unit=mA
